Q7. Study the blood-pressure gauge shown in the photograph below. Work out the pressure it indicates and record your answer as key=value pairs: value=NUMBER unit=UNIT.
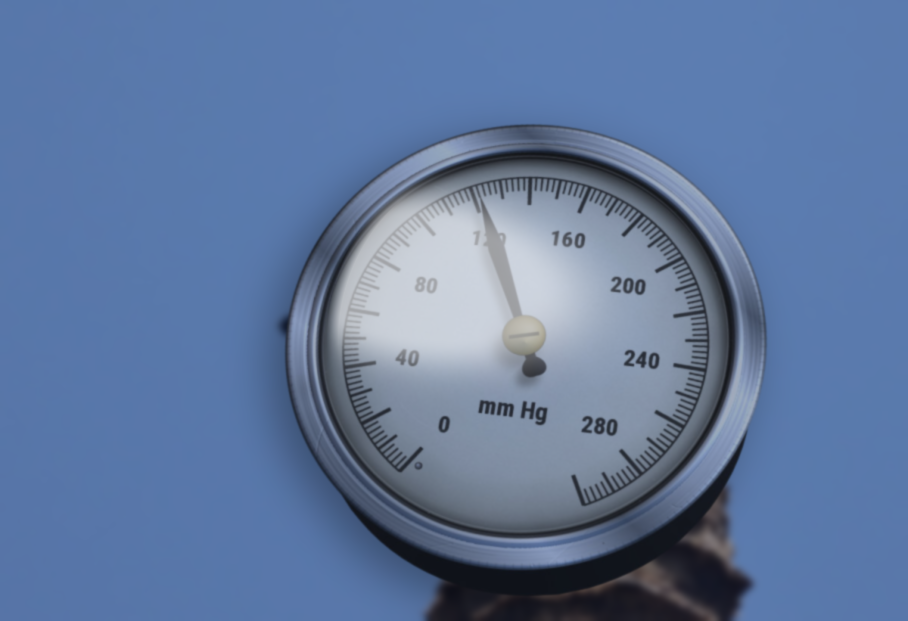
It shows value=122 unit=mmHg
